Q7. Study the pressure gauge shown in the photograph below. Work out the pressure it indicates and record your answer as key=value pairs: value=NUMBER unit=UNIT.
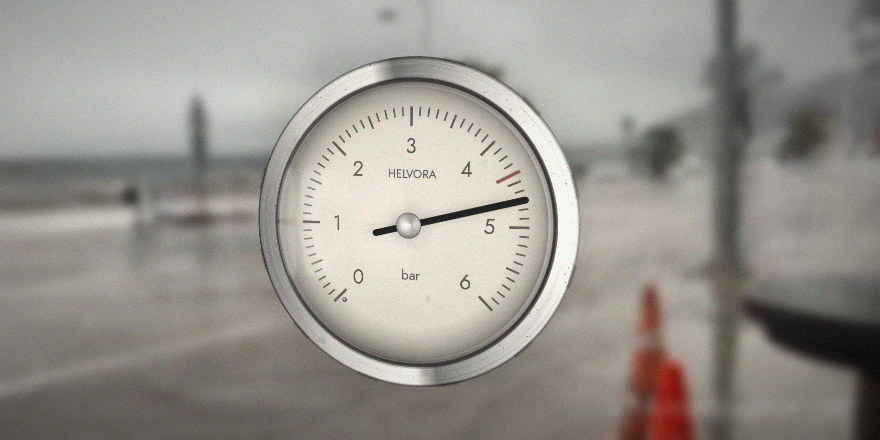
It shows value=4.7 unit=bar
